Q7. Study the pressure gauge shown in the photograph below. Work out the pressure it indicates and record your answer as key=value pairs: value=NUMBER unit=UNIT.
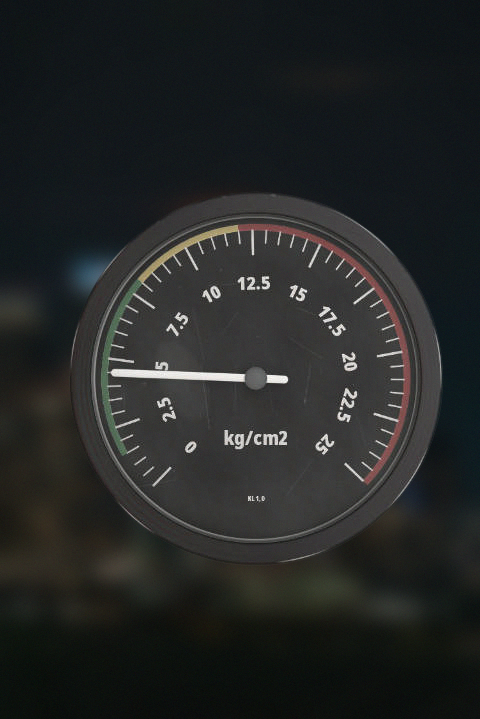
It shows value=4.5 unit=kg/cm²
